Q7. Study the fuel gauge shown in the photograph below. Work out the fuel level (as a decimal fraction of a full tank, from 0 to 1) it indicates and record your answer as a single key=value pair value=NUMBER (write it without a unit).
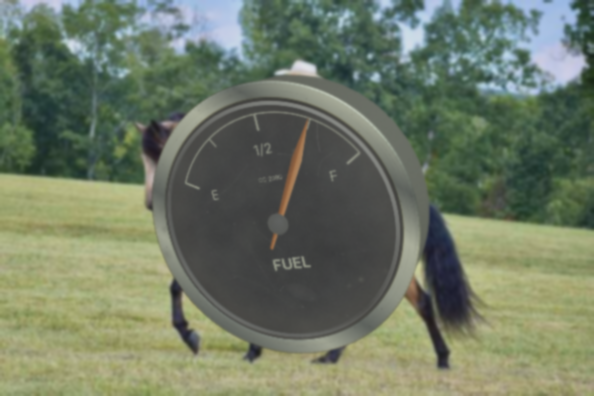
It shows value=0.75
